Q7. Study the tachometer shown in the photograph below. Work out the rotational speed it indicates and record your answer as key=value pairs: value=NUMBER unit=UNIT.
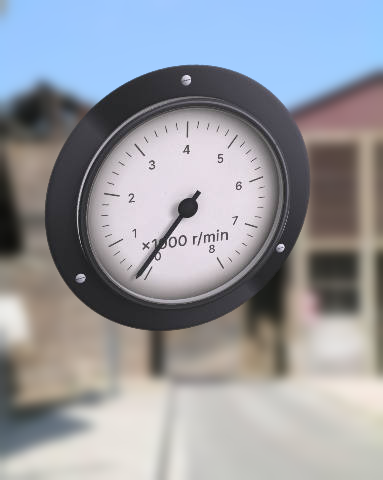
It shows value=200 unit=rpm
